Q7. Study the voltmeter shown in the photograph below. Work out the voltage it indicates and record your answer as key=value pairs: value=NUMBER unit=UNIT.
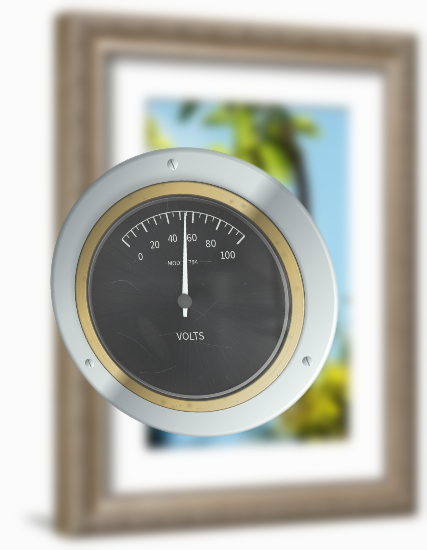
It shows value=55 unit=V
